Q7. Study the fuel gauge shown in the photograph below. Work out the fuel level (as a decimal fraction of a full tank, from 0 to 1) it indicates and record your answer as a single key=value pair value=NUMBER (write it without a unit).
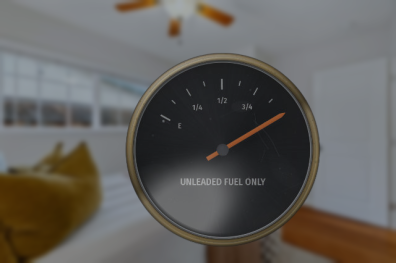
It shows value=1
